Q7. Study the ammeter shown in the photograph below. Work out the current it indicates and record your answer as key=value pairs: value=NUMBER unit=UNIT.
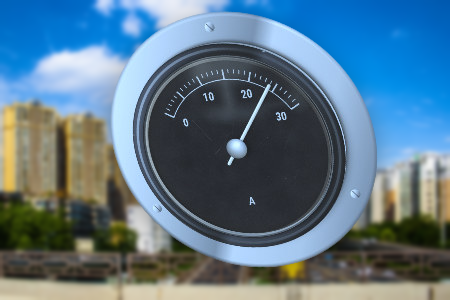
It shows value=24 unit=A
